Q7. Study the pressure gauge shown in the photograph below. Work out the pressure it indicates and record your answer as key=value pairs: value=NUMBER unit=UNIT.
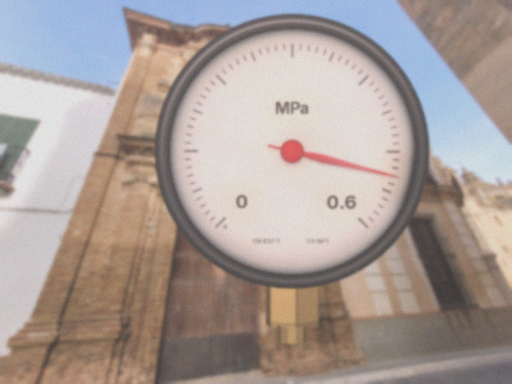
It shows value=0.53 unit=MPa
